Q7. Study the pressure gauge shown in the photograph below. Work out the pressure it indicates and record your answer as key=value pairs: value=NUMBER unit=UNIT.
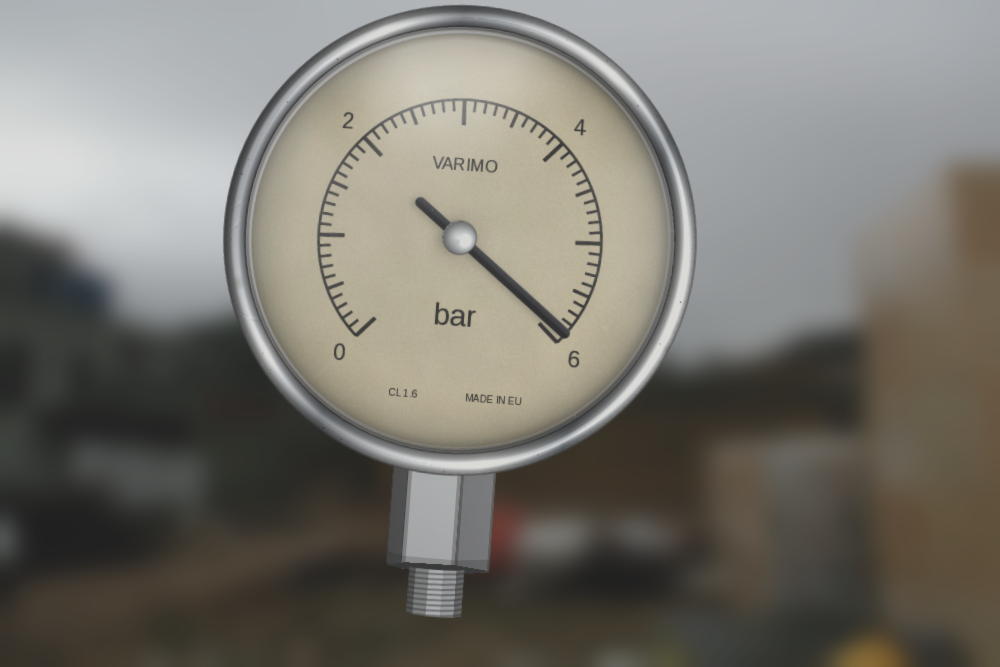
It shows value=5.9 unit=bar
